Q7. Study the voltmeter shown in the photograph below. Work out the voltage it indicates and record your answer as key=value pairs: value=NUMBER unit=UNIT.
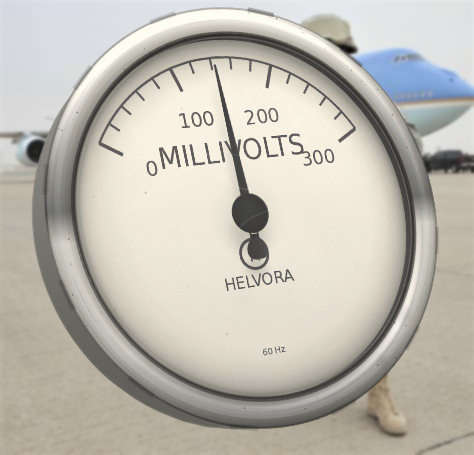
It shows value=140 unit=mV
